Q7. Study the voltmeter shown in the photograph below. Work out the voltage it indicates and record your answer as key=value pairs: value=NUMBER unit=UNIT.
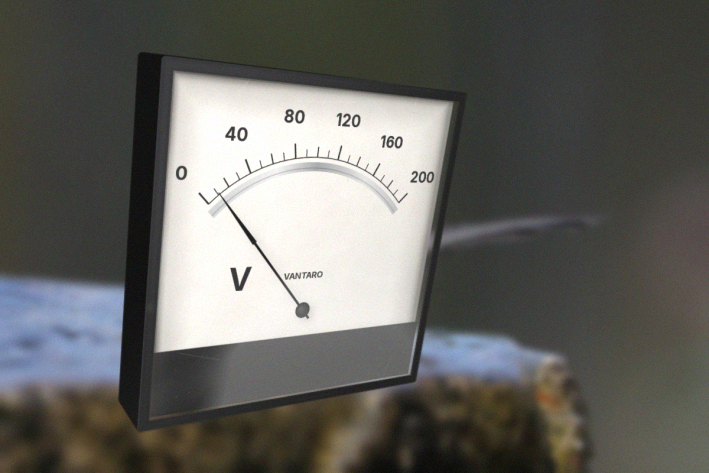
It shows value=10 unit=V
